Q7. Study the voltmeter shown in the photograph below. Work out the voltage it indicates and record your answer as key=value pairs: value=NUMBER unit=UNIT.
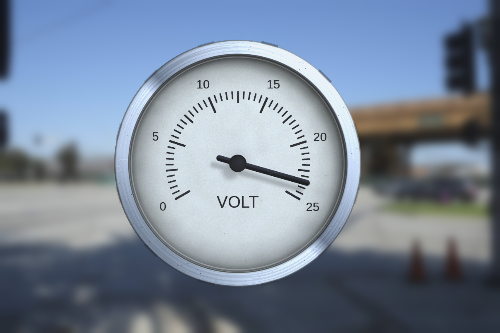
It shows value=23.5 unit=V
